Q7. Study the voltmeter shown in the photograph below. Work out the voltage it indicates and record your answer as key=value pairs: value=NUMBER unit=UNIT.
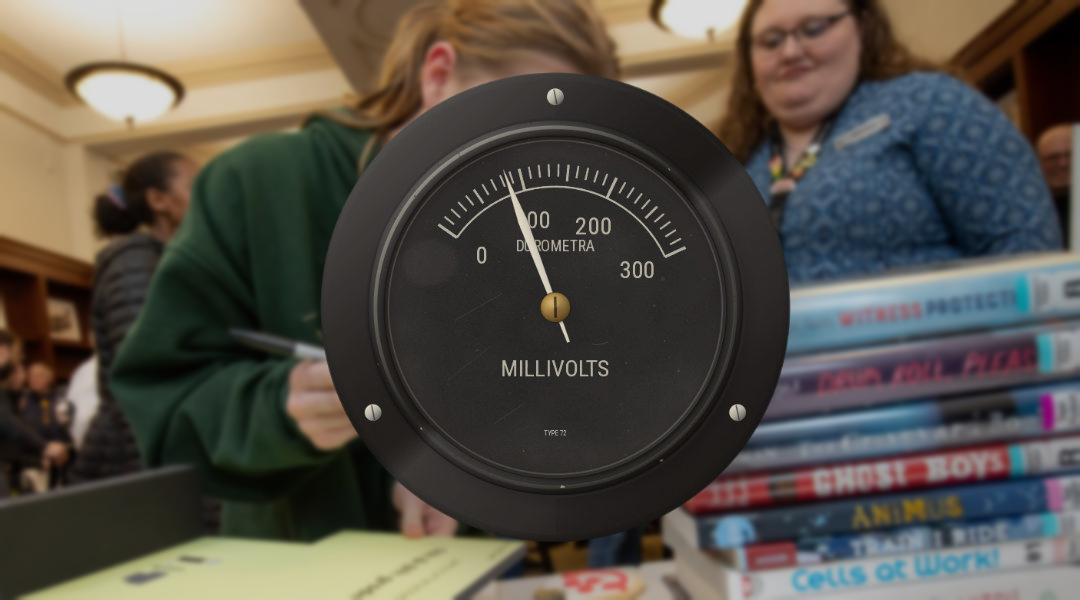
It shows value=85 unit=mV
